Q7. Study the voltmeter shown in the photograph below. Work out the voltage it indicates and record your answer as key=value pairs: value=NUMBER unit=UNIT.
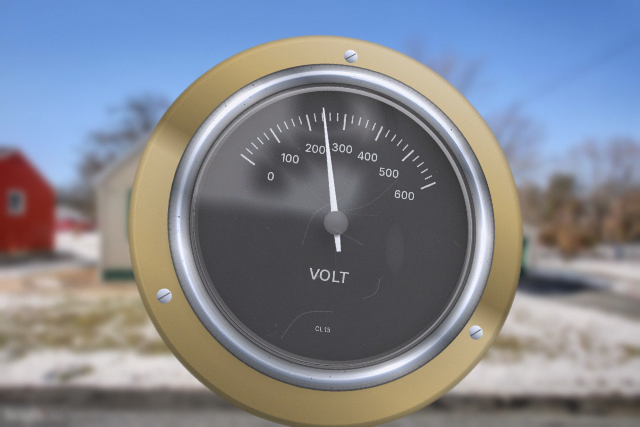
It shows value=240 unit=V
